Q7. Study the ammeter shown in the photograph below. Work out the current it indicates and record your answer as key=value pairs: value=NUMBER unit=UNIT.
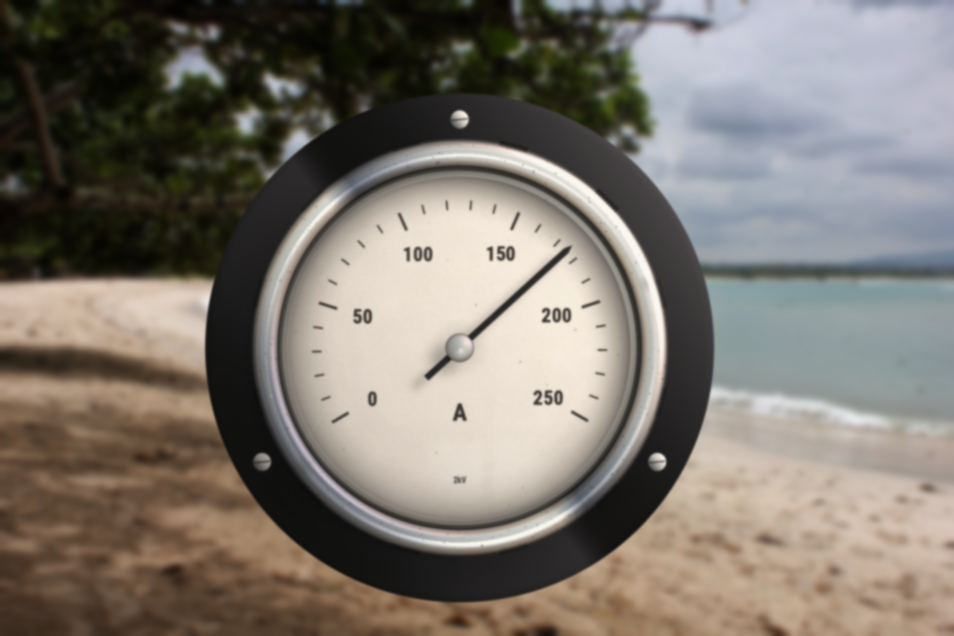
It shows value=175 unit=A
